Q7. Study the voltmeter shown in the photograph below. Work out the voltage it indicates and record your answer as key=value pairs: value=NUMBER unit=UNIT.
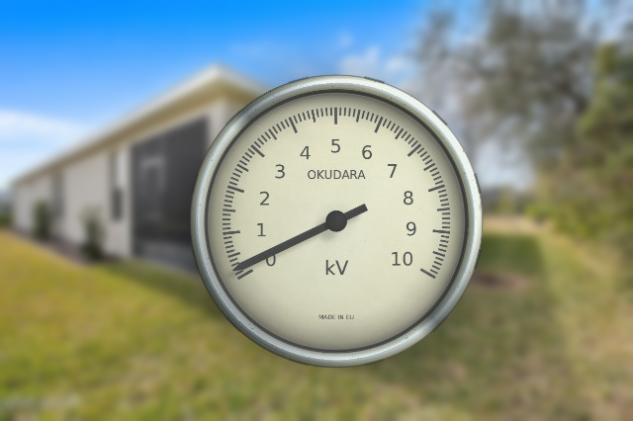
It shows value=0.2 unit=kV
